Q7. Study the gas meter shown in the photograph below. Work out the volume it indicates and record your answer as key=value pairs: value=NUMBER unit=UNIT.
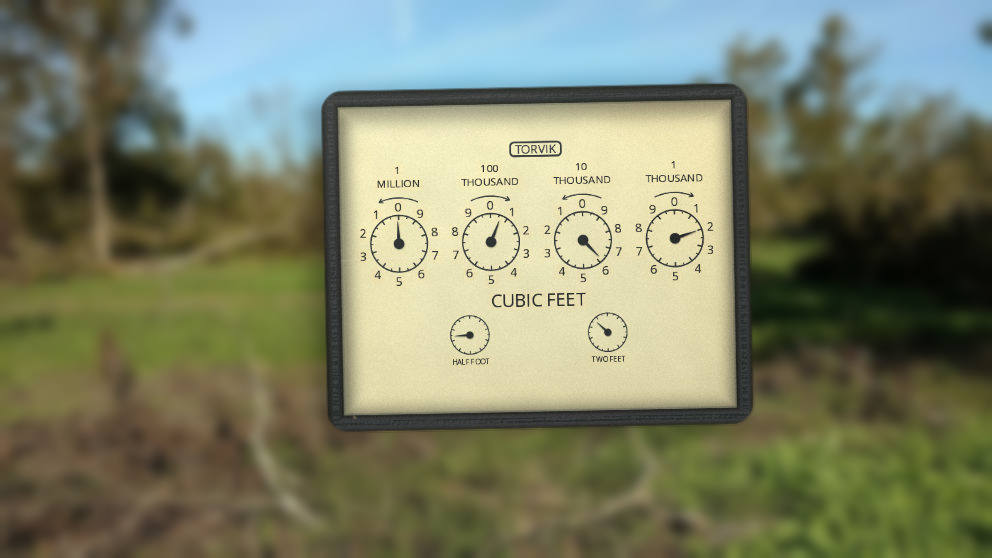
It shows value=6200 unit=ft³
